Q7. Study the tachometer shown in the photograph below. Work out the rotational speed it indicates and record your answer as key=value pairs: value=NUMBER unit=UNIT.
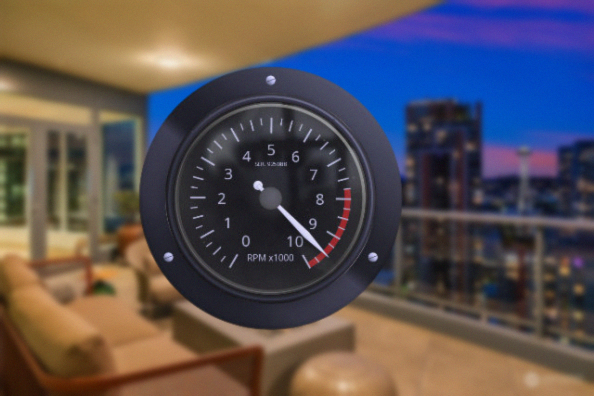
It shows value=9500 unit=rpm
